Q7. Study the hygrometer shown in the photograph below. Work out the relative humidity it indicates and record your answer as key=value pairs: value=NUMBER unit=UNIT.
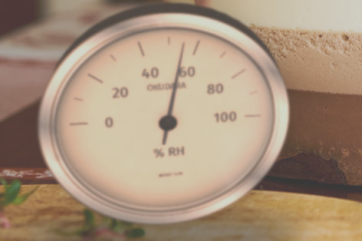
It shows value=55 unit=%
